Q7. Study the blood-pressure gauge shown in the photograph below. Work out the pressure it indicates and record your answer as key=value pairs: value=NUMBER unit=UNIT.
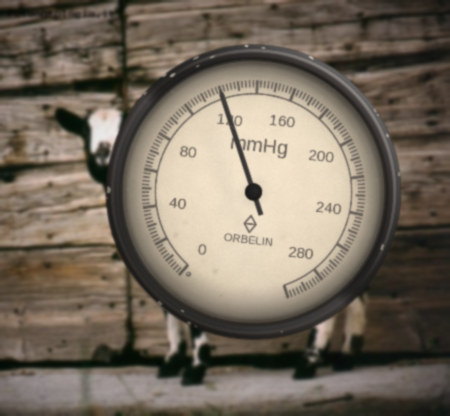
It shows value=120 unit=mmHg
